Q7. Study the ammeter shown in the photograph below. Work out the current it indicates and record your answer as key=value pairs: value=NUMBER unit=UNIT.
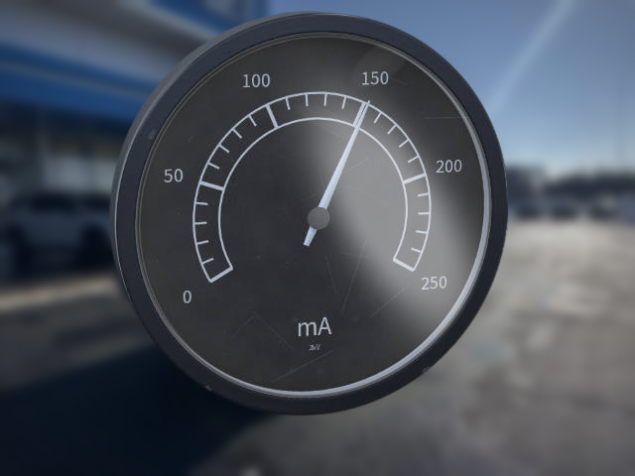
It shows value=150 unit=mA
